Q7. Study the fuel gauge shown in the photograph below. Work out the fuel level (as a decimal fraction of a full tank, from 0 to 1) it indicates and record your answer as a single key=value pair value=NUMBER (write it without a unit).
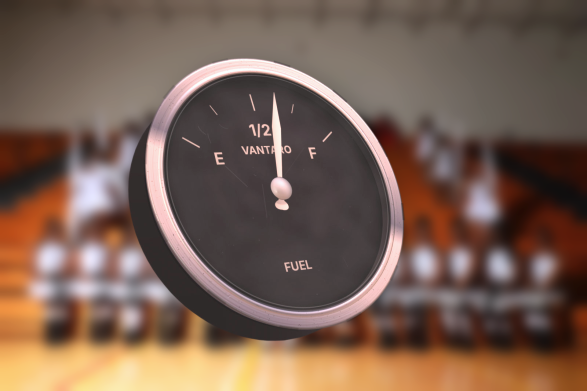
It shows value=0.625
